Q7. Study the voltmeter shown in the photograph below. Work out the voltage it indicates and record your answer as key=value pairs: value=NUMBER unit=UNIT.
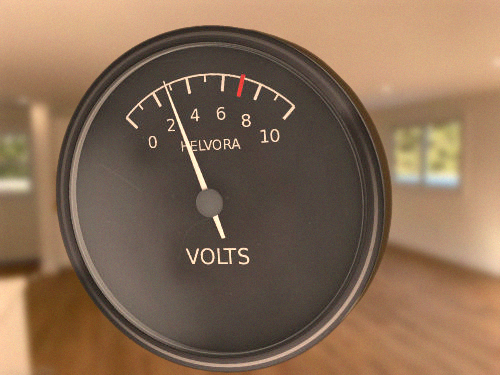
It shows value=3 unit=V
